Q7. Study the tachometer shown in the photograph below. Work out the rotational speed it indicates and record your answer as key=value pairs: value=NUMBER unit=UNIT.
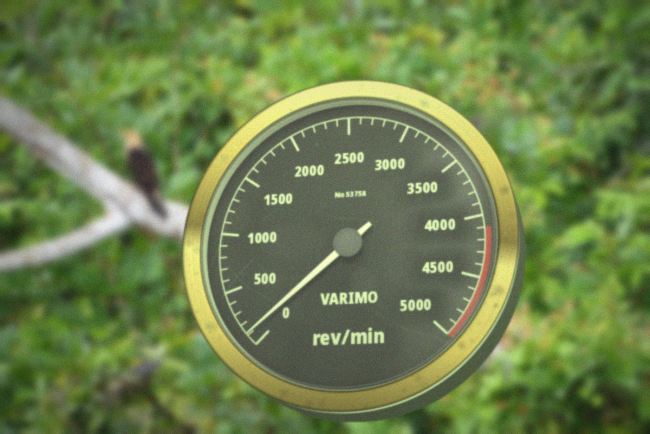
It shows value=100 unit=rpm
